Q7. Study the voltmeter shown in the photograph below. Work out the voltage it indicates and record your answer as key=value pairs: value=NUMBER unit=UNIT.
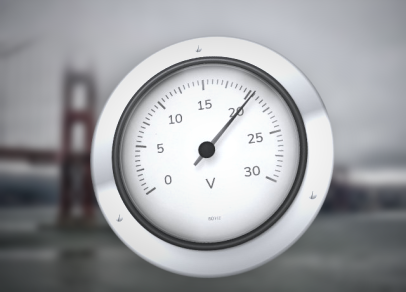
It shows value=20.5 unit=V
